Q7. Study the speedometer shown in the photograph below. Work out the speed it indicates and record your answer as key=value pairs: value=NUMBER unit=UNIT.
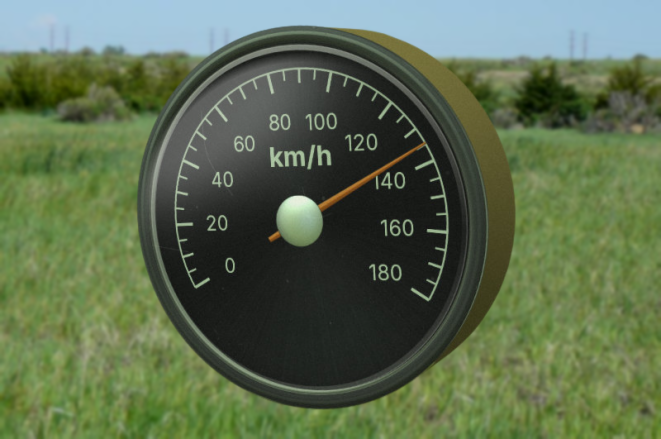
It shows value=135 unit=km/h
